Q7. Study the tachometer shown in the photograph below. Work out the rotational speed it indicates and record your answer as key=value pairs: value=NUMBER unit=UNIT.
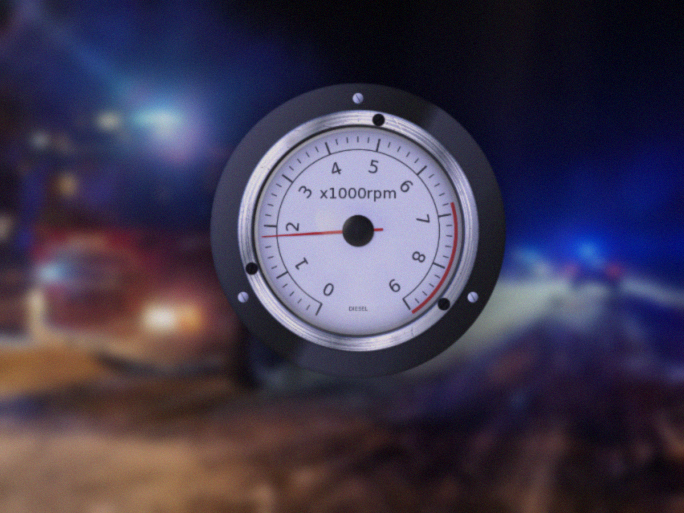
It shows value=1800 unit=rpm
